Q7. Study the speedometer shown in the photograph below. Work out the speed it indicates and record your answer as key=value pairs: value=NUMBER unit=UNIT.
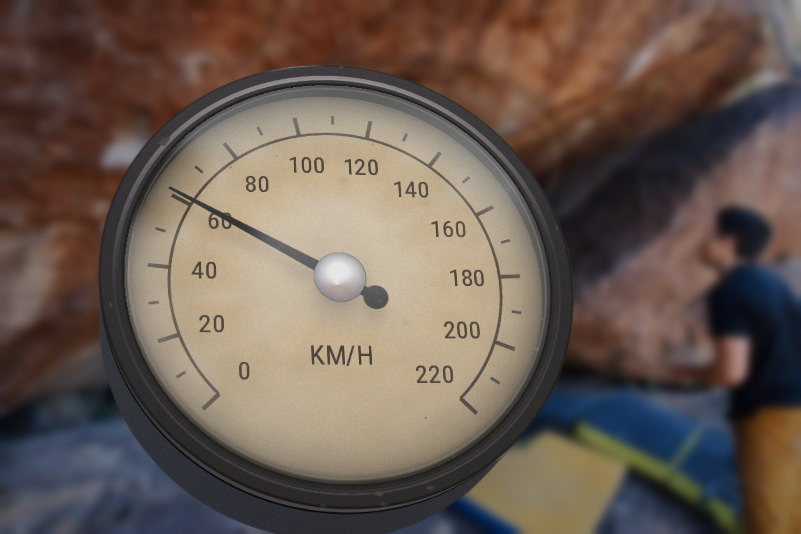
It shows value=60 unit=km/h
